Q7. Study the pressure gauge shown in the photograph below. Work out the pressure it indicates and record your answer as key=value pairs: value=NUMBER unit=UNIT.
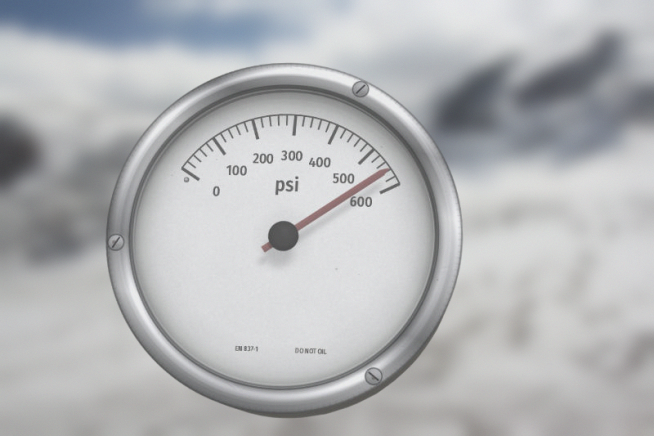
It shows value=560 unit=psi
